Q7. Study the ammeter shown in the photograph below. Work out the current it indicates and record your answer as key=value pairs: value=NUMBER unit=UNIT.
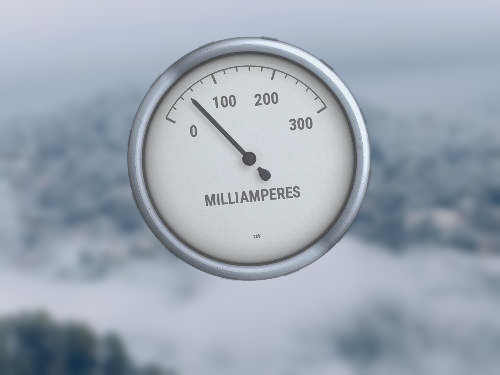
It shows value=50 unit=mA
